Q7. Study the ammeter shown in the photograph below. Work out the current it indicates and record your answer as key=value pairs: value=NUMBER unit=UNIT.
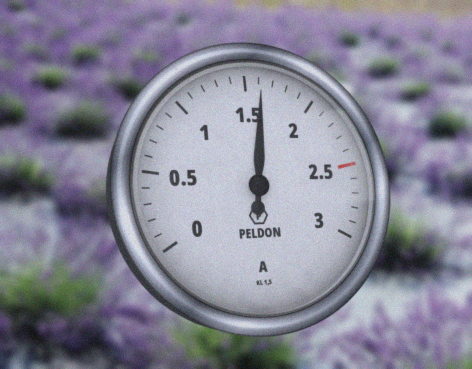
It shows value=1.6 unit=A
